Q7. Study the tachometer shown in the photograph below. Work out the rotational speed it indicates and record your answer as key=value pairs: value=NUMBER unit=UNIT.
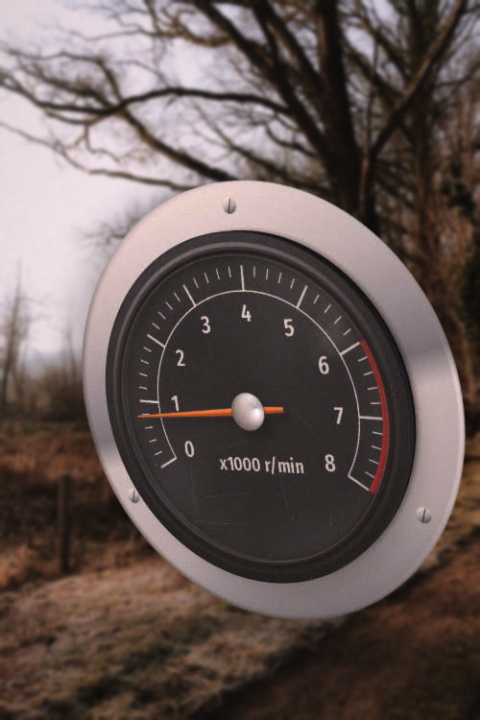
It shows value=800 unit=rpm
